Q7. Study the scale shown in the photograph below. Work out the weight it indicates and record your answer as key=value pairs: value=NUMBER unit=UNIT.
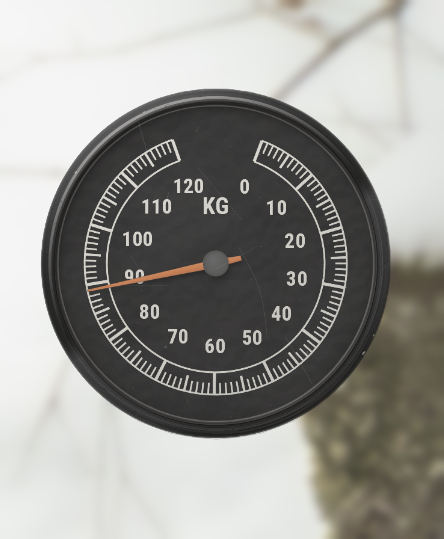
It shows value=89 unit=kg
